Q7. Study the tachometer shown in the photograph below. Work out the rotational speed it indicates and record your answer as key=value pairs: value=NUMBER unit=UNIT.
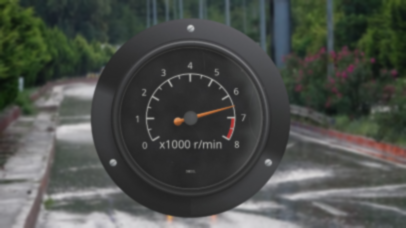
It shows value=6500 unit=rpm
